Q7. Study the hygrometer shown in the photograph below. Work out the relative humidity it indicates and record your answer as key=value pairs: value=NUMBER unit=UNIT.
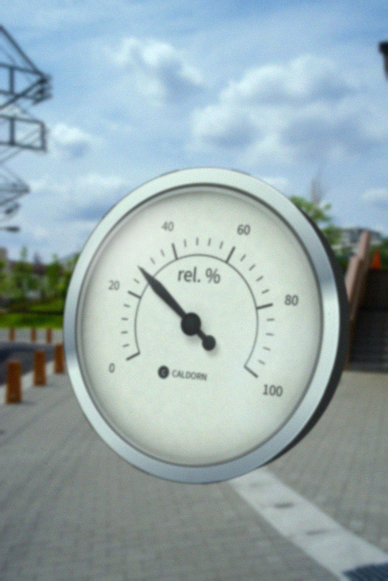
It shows value=28 unit=%
